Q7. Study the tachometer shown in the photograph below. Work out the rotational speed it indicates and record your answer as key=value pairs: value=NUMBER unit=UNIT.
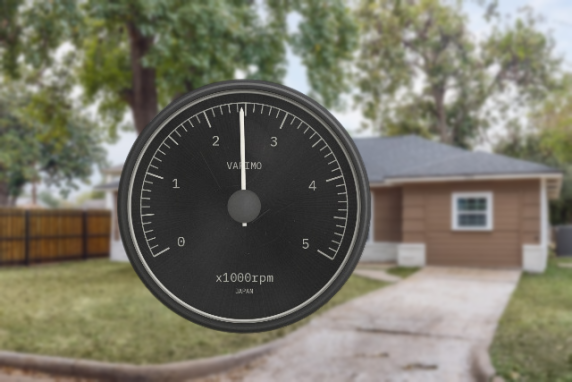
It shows value=2450 unit=rpm
